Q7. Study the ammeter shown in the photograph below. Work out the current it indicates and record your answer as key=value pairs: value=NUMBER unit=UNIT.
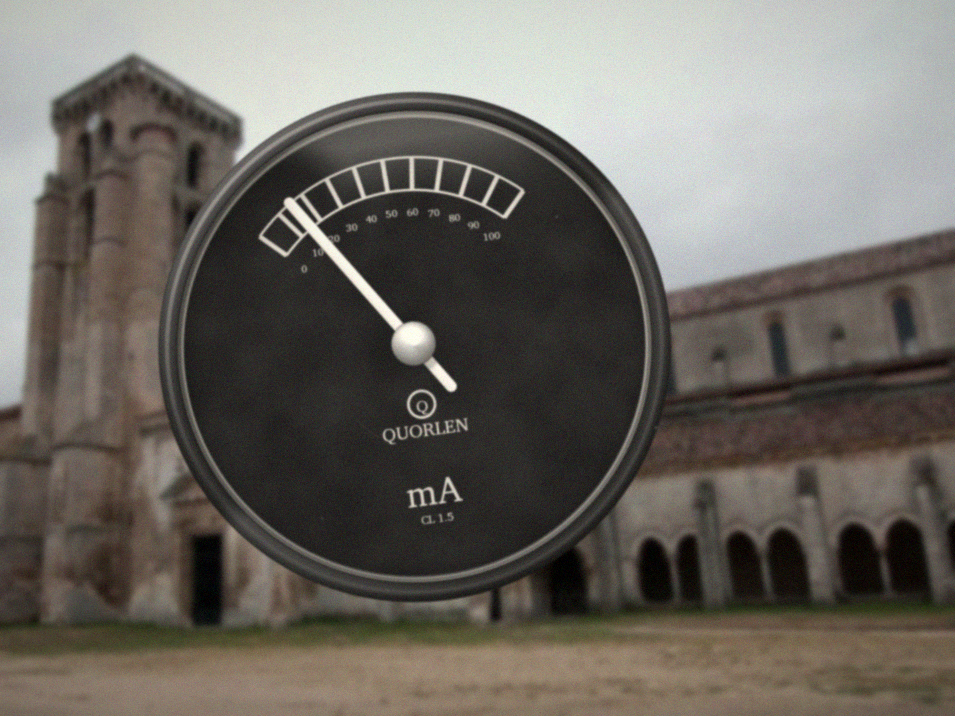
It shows value=15 unit=mA
